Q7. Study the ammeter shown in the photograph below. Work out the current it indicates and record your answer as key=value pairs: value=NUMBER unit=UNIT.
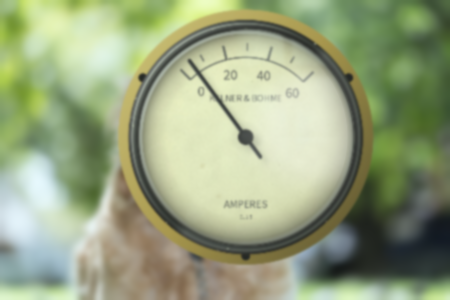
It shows value=5 unit=A
